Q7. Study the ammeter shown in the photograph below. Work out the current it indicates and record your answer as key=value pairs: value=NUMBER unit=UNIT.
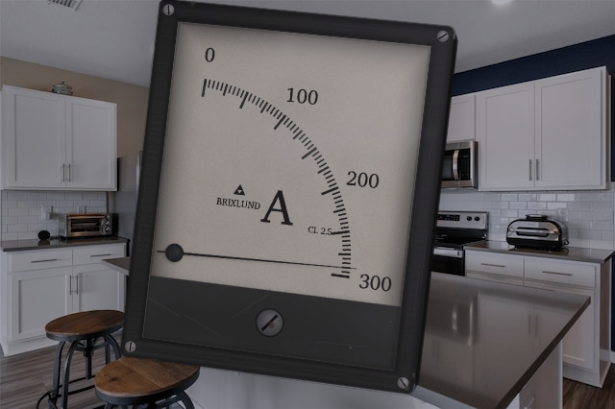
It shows value=290 unit=A
